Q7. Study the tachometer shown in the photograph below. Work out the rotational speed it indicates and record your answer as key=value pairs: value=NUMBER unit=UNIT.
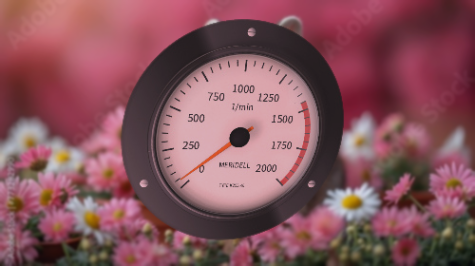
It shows value=50 unit=rpm
